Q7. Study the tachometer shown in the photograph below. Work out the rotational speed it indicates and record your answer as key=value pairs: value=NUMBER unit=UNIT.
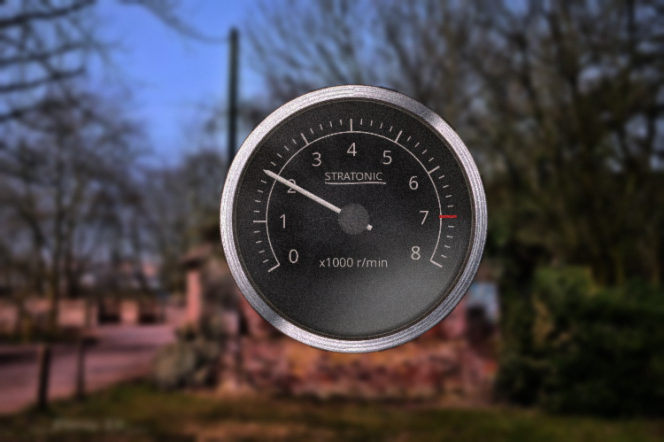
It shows value=2000 unit=rpm
